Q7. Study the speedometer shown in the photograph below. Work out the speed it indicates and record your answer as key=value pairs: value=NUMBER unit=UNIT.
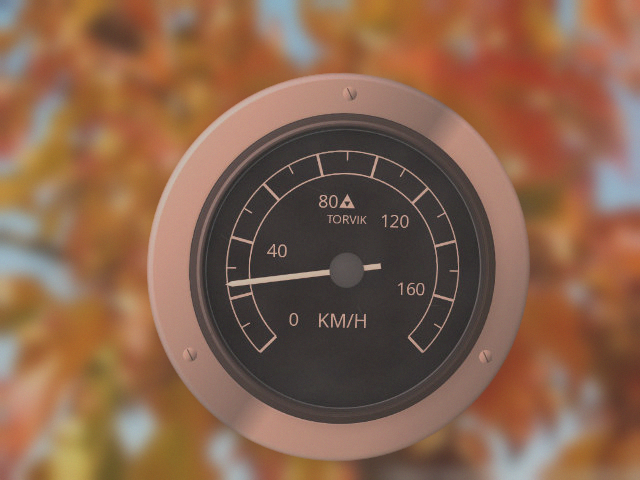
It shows value=25 unit=km/h
